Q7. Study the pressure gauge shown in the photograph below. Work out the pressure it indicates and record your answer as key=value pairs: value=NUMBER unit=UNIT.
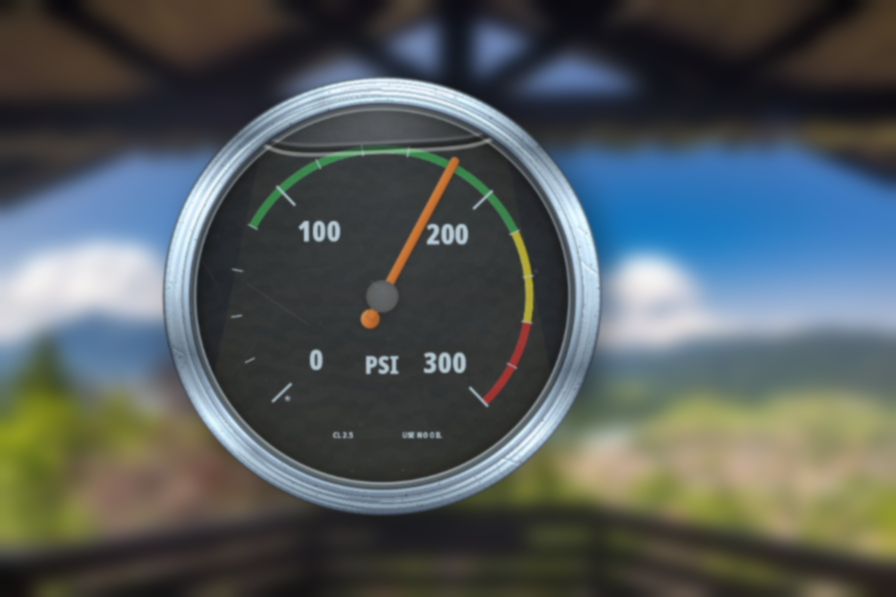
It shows value=180 unit=psi
